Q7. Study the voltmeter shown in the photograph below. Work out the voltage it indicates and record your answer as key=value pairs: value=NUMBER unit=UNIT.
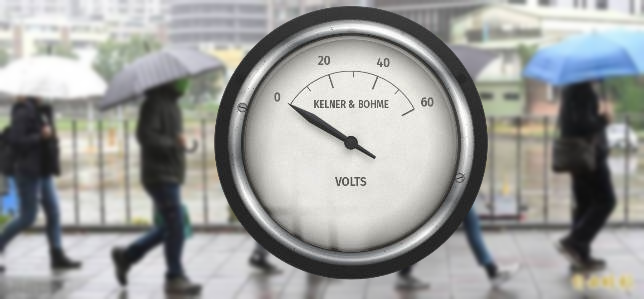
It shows value=0 unit=V
